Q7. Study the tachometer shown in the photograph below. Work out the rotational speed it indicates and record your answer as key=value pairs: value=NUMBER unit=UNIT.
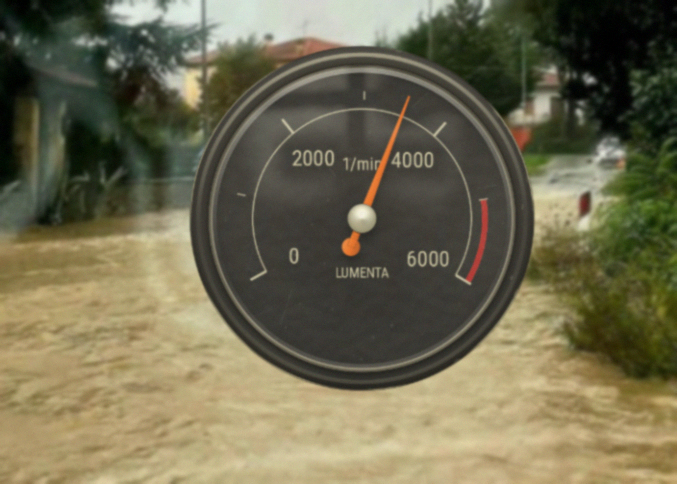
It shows value=3500 unit=rpm
